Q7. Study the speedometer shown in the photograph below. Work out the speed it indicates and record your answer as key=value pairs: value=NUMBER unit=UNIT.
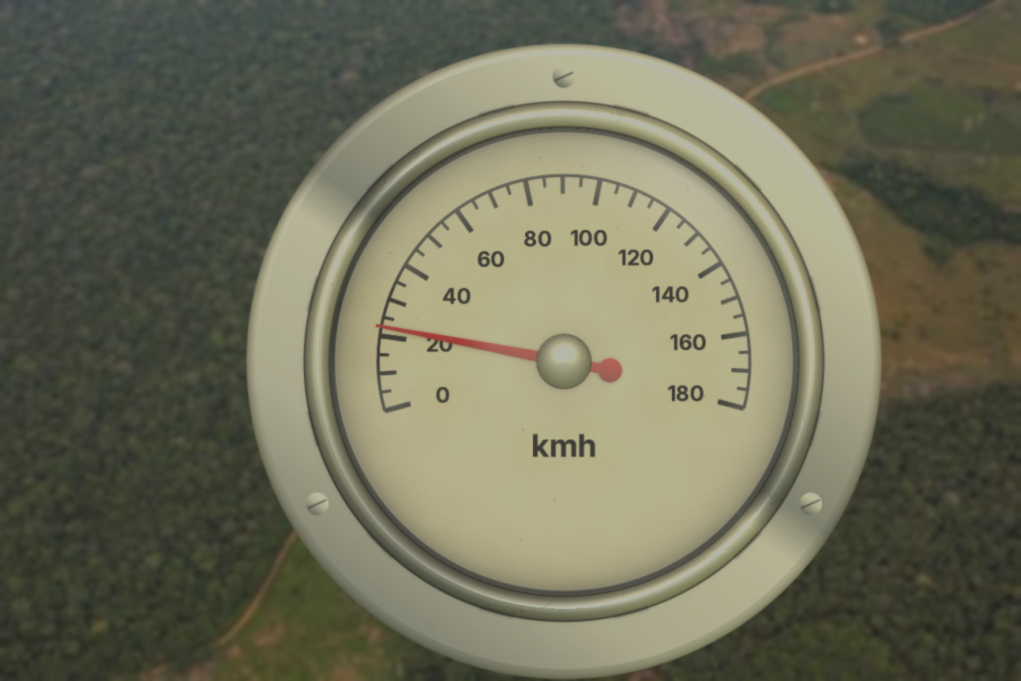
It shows value=22.5 unit=km/h
